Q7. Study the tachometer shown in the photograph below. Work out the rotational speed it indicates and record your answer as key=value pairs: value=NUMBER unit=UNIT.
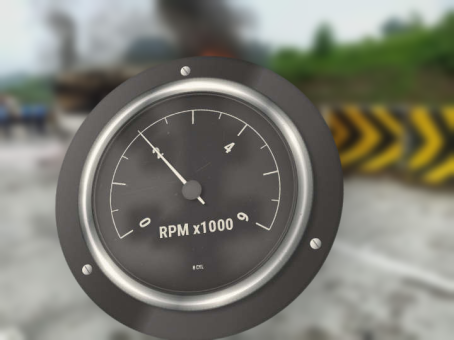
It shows value=2000 unit=rpm
